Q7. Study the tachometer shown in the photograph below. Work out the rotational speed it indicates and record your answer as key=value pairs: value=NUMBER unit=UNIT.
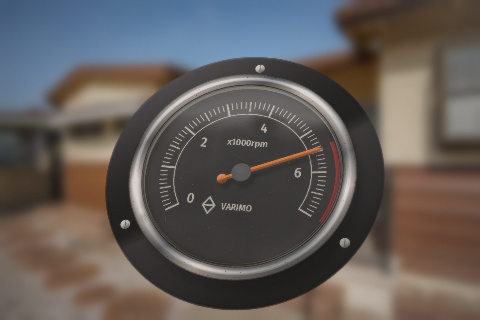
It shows value=5500 unit=rpm
